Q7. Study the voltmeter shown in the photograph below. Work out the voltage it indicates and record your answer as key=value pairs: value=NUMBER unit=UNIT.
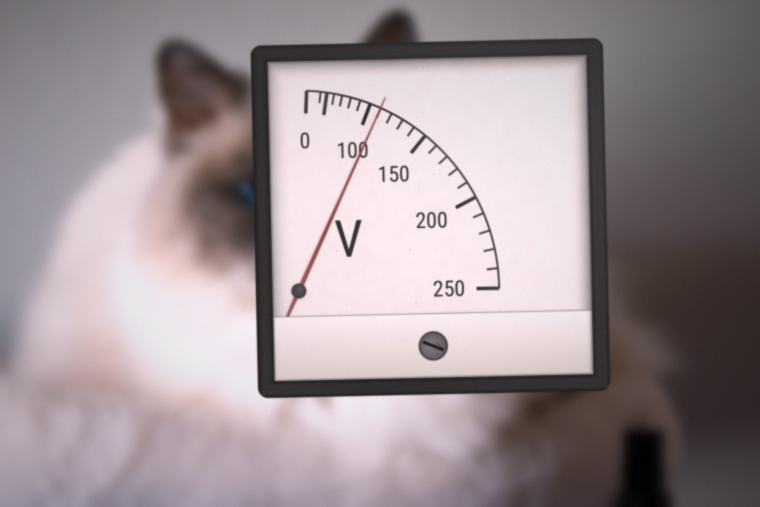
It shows value=110 unit=V
